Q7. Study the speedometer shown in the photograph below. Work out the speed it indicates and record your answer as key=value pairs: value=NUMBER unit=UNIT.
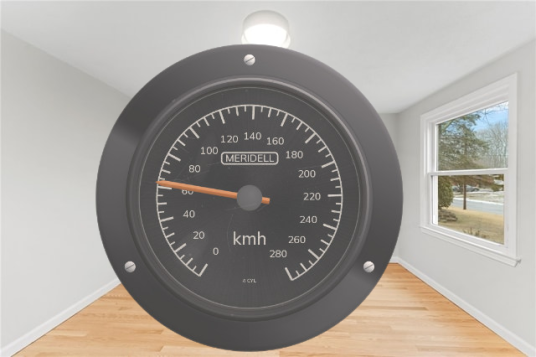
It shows value=62.5 unit=km/h
